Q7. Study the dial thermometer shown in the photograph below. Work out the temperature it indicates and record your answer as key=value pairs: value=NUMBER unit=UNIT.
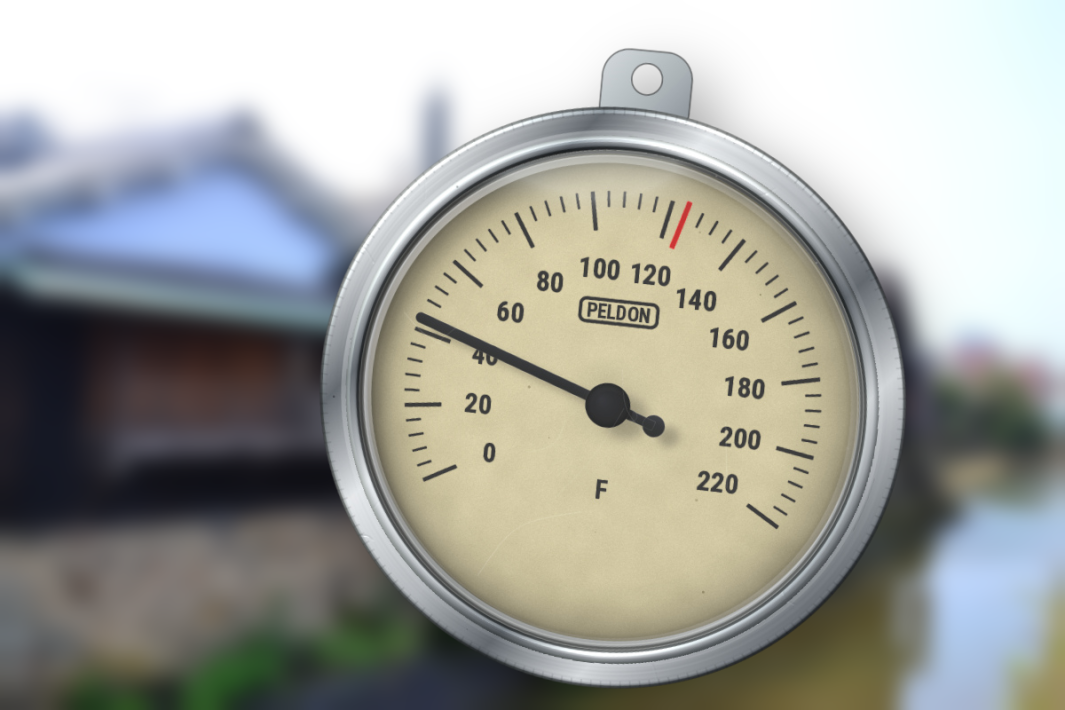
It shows value=44 unit=°F
